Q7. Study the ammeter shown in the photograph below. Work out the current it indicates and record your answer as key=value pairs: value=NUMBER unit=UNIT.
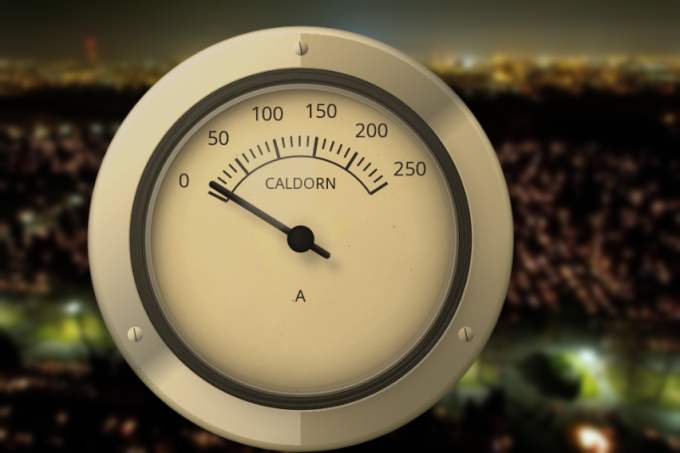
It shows value=10 unit=A
